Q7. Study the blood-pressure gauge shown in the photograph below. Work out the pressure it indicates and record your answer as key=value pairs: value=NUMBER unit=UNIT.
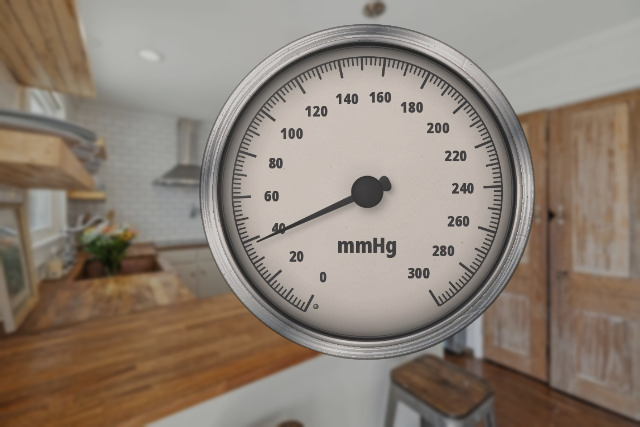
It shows value=38 unit=mmHg
